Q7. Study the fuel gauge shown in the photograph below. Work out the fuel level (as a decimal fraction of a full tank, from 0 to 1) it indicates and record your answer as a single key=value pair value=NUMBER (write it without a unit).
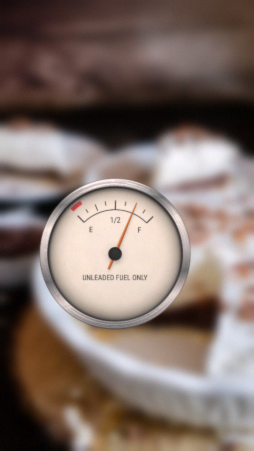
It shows value=0.75
